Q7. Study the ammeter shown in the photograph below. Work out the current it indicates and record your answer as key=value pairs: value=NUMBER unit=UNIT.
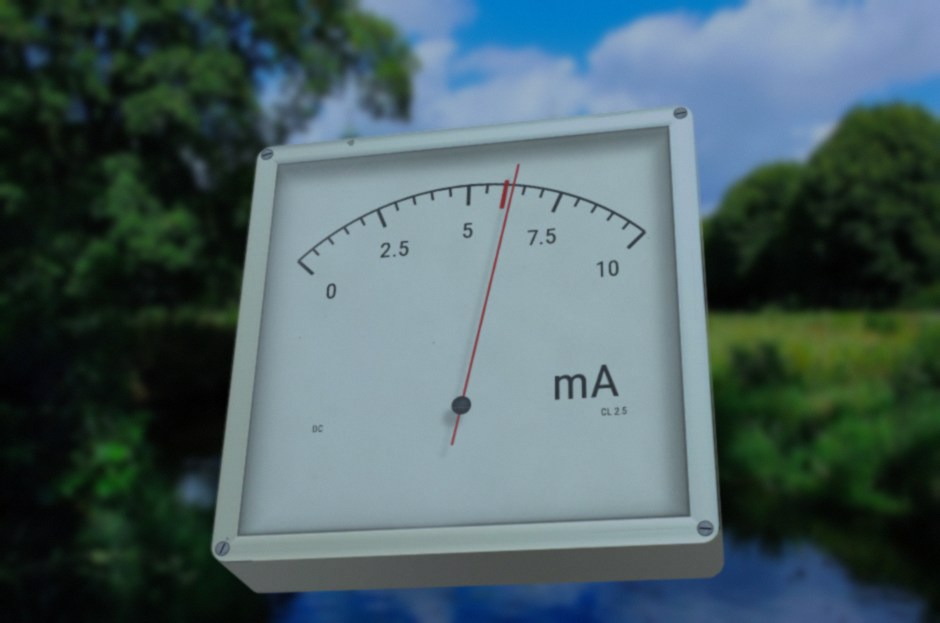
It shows value=6.25 unit=mA
